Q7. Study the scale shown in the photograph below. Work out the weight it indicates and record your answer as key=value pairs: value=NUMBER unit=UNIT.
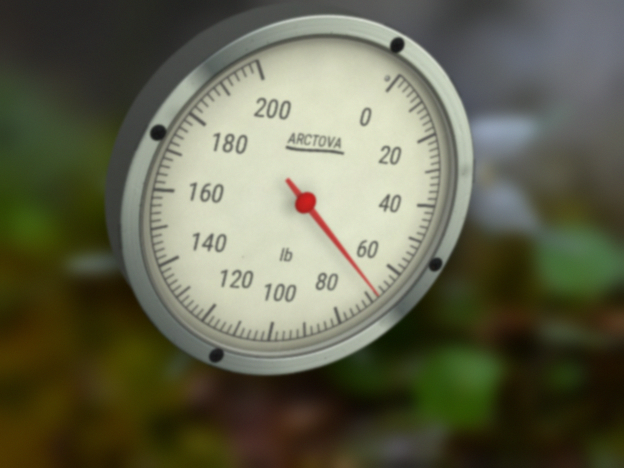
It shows value=68 unit=lb
